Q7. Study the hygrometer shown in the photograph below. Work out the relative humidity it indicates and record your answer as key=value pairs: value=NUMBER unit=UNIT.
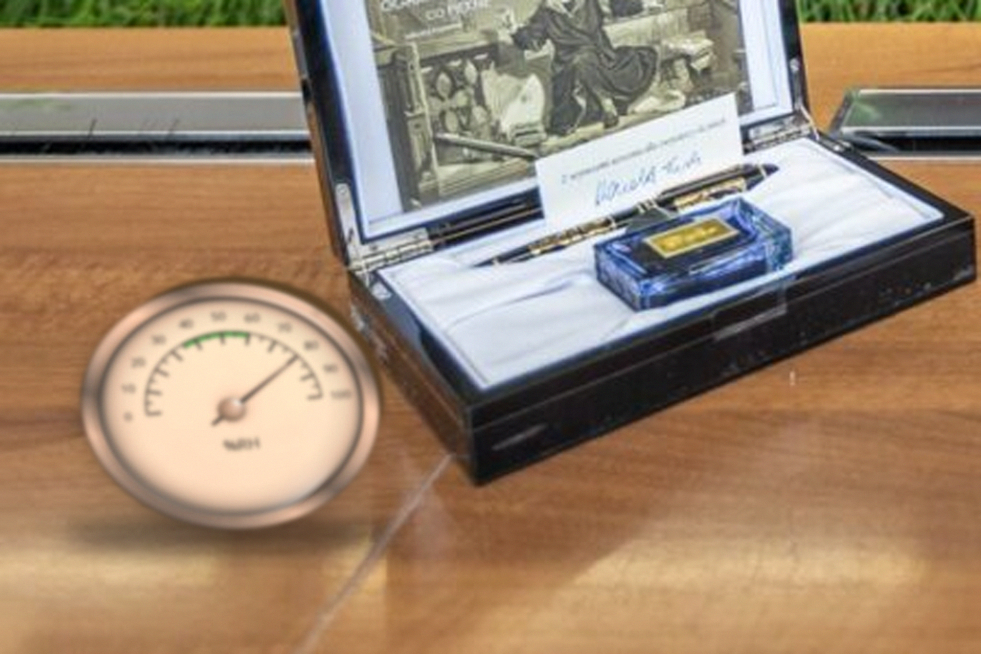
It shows value=80 unit=%
